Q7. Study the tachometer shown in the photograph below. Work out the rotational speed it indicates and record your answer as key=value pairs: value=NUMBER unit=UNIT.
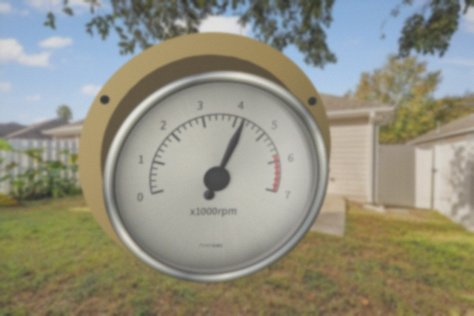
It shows value=4200 unit=rpm
